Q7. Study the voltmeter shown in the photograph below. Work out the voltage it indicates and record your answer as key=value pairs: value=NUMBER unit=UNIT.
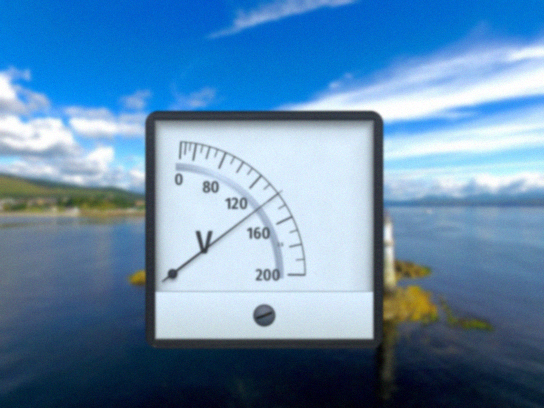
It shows value=140 unit=V
